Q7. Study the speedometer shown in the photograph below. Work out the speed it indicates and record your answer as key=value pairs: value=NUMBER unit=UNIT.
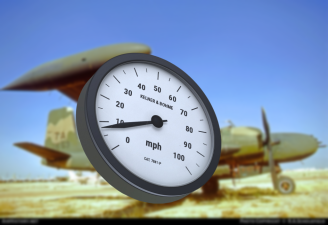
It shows value=7.5 unit=mph
